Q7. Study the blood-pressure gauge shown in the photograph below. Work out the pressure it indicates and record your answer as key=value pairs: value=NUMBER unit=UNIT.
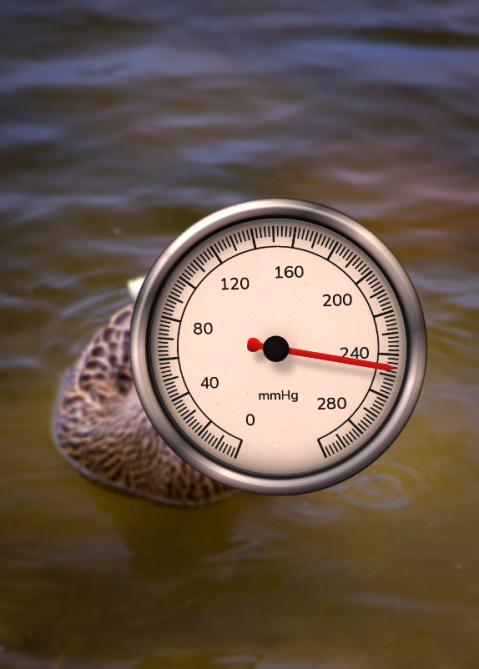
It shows value=246 unit=mmHg
